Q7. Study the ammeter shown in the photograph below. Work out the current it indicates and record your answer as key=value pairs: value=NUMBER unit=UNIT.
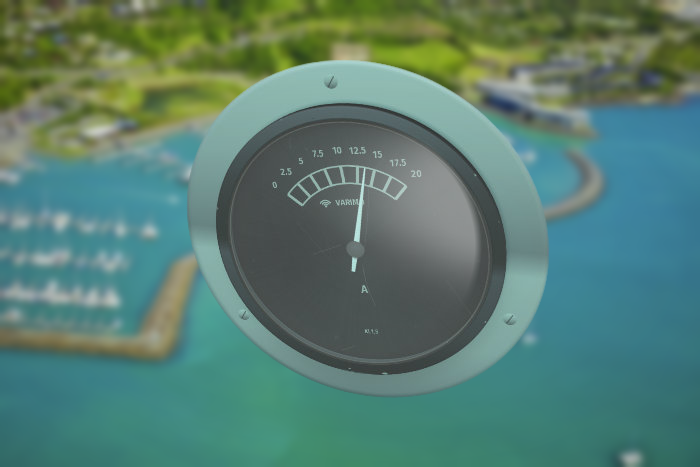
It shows value=13.75 unit=A
